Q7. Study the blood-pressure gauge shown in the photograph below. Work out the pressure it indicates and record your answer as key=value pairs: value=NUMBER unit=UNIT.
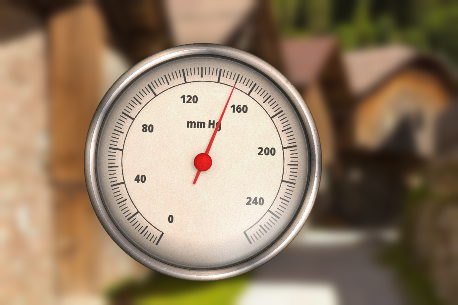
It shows value=150 unit=mmHg
